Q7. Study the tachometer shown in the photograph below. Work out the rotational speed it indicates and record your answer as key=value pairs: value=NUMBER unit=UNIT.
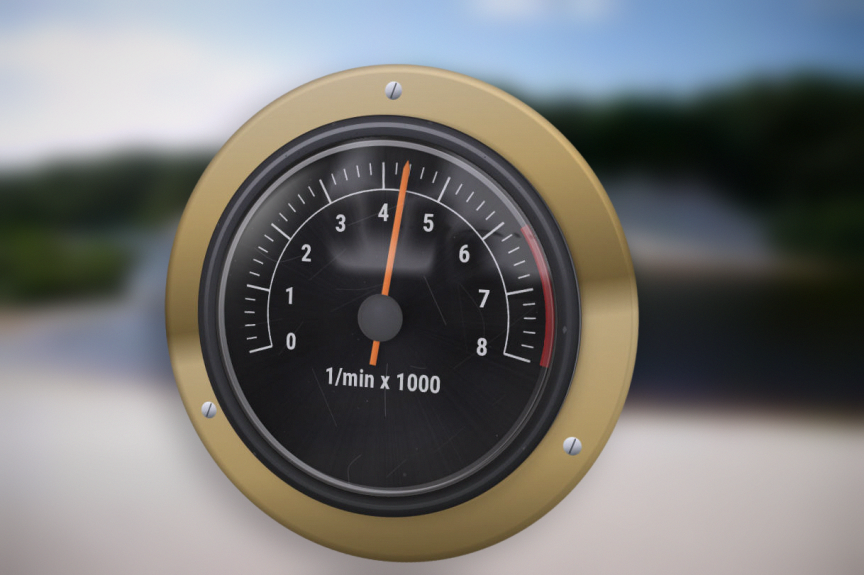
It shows value=4400 unit=rpm
